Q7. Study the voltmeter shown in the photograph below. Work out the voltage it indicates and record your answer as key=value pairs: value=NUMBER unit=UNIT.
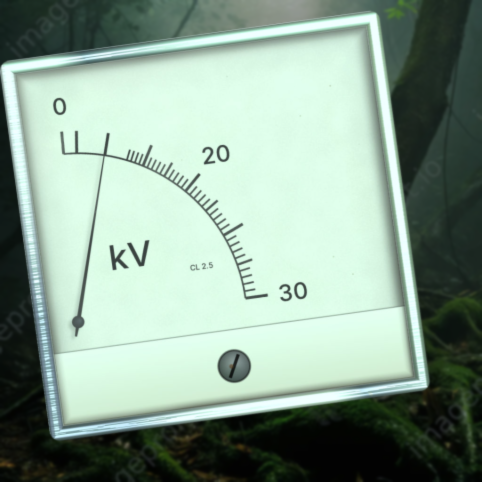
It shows value=10 unit=kV
